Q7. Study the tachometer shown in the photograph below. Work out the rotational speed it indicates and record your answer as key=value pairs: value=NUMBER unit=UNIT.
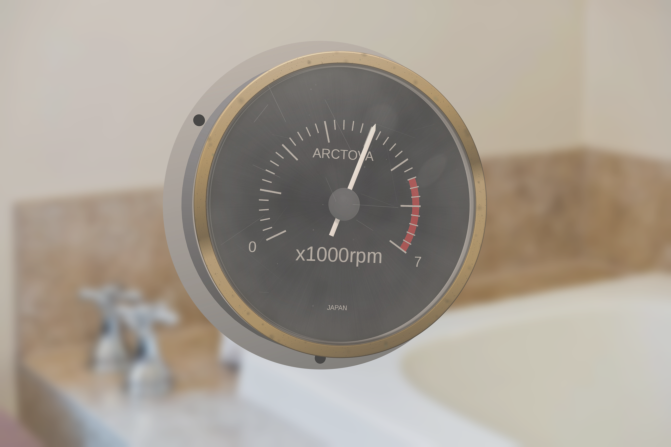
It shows value=4000 unit=rpm
